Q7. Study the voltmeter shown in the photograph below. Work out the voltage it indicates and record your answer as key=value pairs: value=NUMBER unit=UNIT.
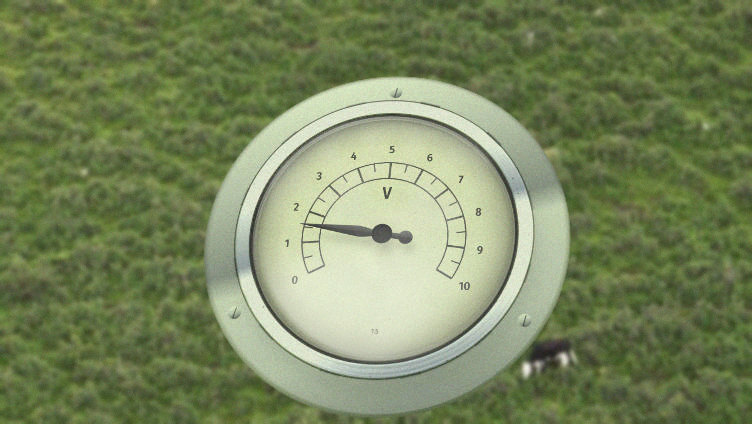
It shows value=1.5 unit=V
